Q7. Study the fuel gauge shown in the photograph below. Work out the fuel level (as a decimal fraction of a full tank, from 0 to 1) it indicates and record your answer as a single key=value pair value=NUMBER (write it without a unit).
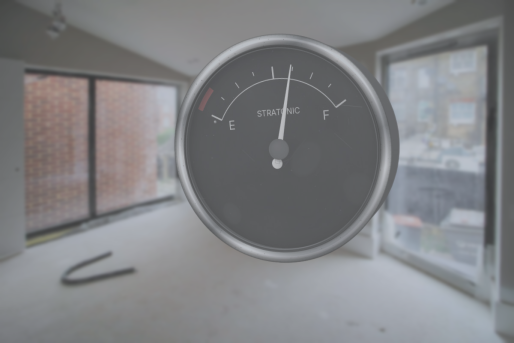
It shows value=0.625
